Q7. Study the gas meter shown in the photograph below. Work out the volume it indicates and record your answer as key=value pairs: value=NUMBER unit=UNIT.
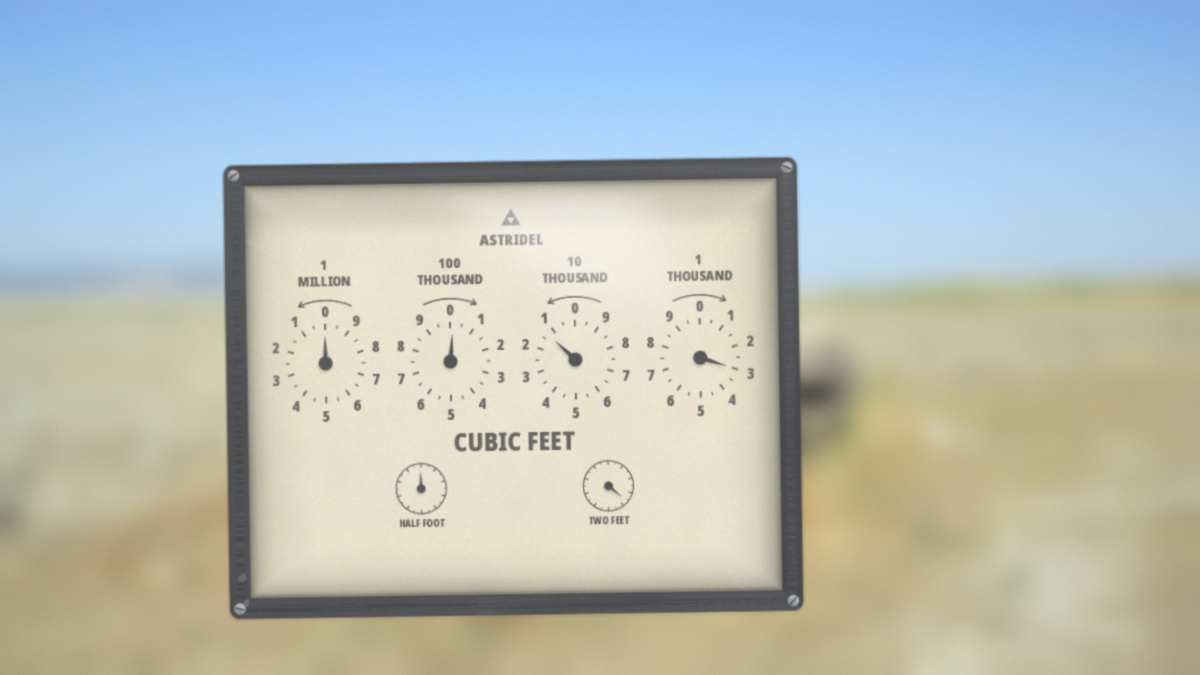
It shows value=1300 unit=ft³
